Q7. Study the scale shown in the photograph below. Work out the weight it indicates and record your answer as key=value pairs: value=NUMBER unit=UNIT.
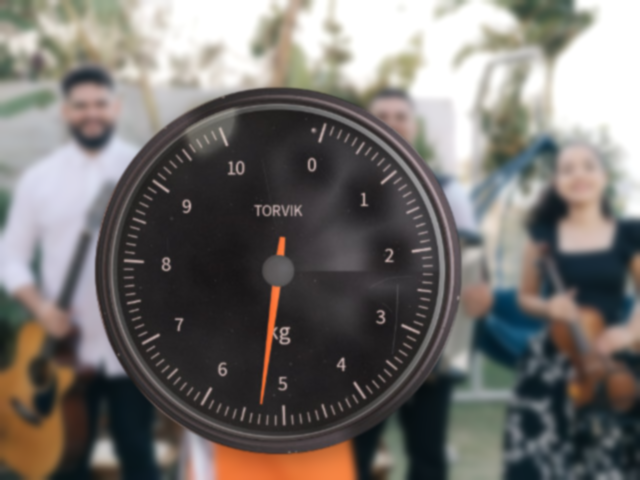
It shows value=5.3 unit=kg
